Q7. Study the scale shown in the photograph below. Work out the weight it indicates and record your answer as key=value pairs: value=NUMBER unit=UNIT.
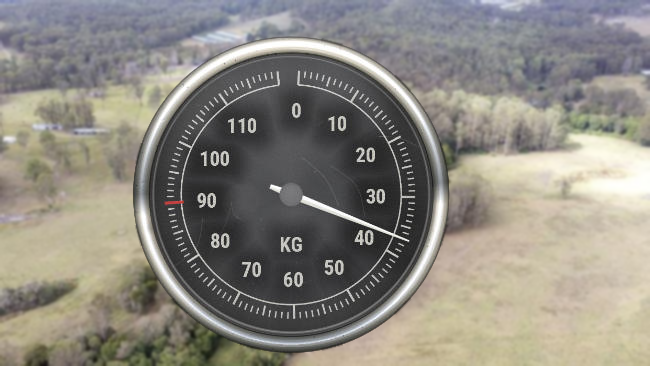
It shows value=37 unit=kg
